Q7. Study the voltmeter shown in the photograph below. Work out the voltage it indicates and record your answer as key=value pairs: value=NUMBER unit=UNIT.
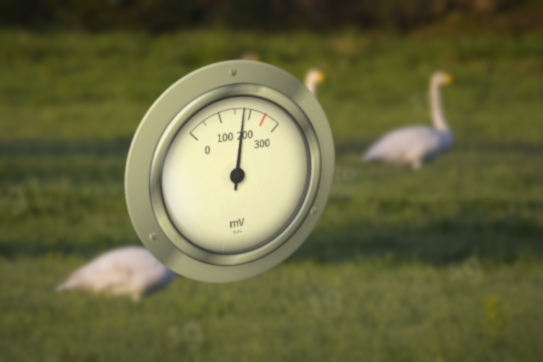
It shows value=175 unit=mV
